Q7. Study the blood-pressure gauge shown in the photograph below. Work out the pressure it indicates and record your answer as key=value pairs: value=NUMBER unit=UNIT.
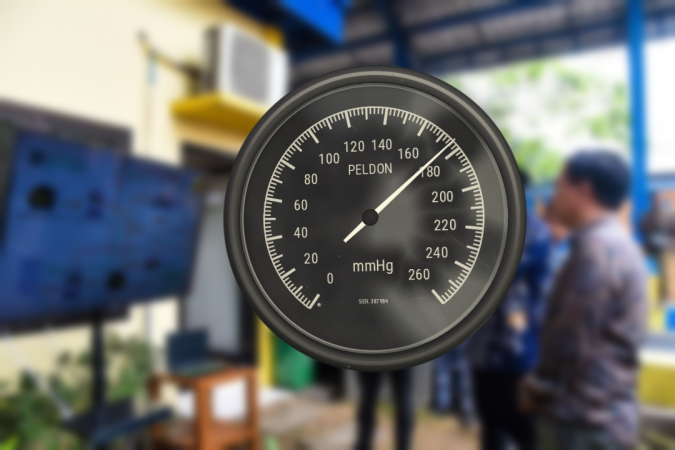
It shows value=176 unit=mmHg
